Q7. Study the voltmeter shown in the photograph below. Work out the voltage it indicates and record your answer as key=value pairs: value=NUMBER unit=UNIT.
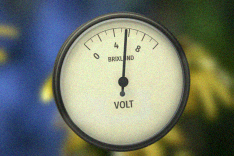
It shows value=5.5 unit=V
